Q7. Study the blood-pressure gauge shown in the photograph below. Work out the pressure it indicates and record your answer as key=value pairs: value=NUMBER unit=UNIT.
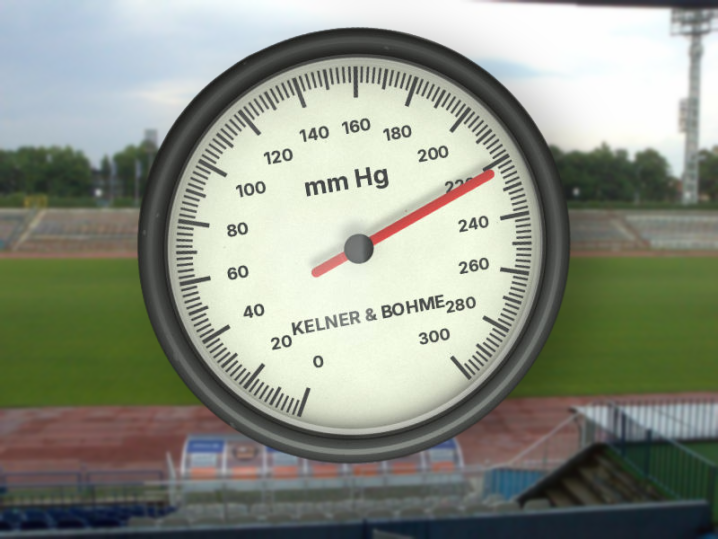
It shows value=222 unit=mmHg
